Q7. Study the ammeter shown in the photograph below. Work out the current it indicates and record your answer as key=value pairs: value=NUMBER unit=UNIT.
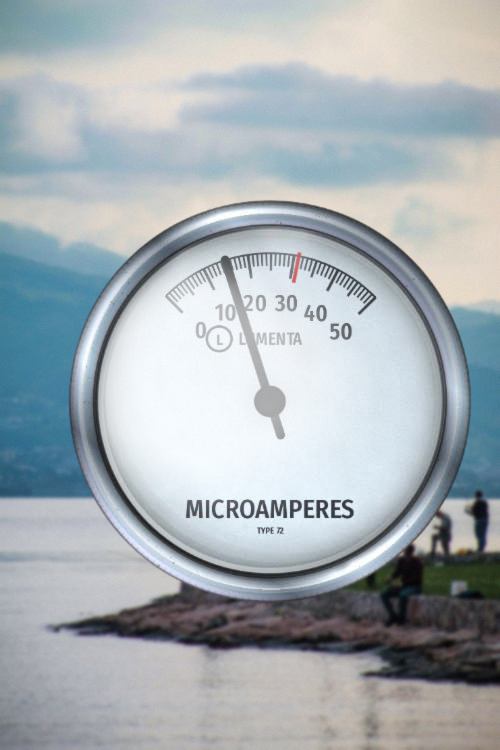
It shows value=15 unit=µA
